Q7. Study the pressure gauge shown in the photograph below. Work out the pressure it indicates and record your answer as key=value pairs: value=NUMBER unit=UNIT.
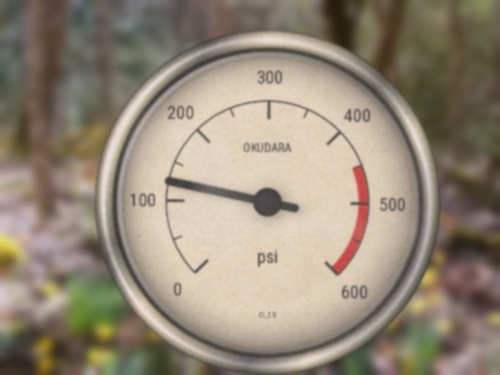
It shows value=125 unit=psi
